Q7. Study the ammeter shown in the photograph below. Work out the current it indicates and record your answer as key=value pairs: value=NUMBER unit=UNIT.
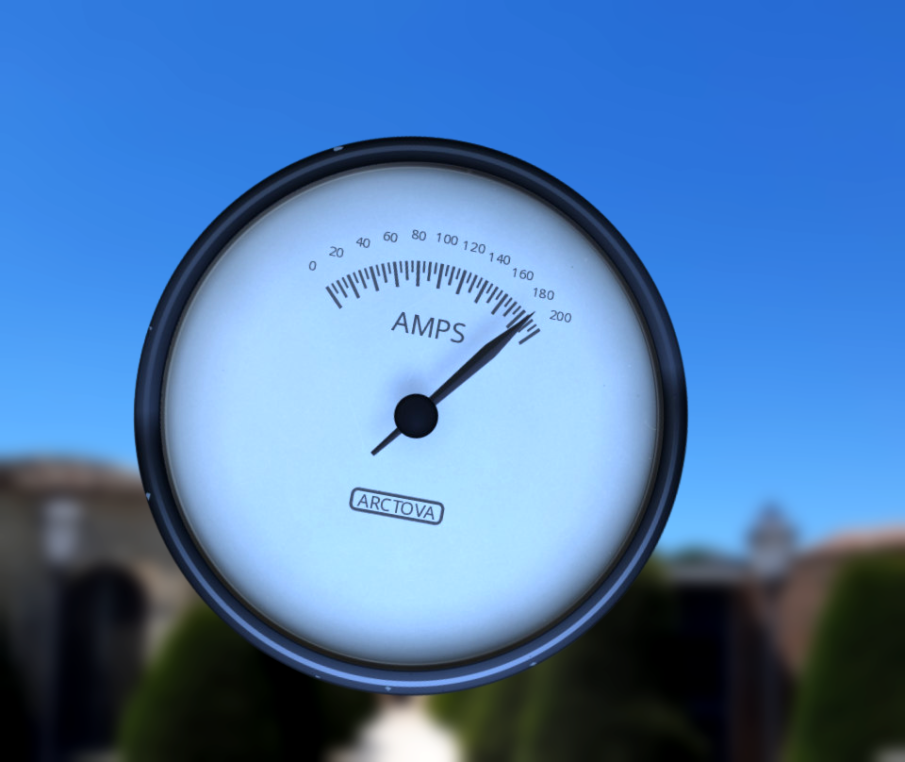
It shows value=185 unit=A
